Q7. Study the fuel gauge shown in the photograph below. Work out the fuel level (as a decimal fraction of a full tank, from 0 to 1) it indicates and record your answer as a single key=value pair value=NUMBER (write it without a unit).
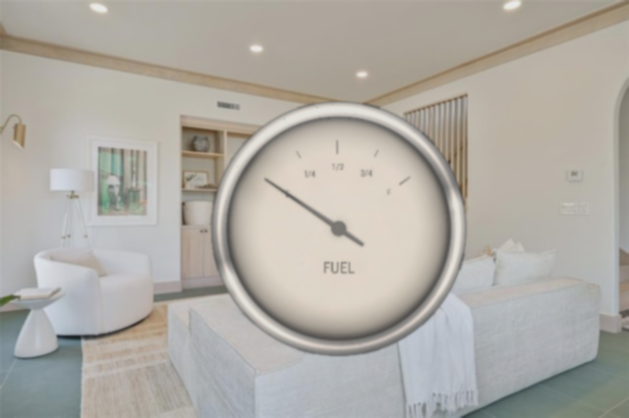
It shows value=0
